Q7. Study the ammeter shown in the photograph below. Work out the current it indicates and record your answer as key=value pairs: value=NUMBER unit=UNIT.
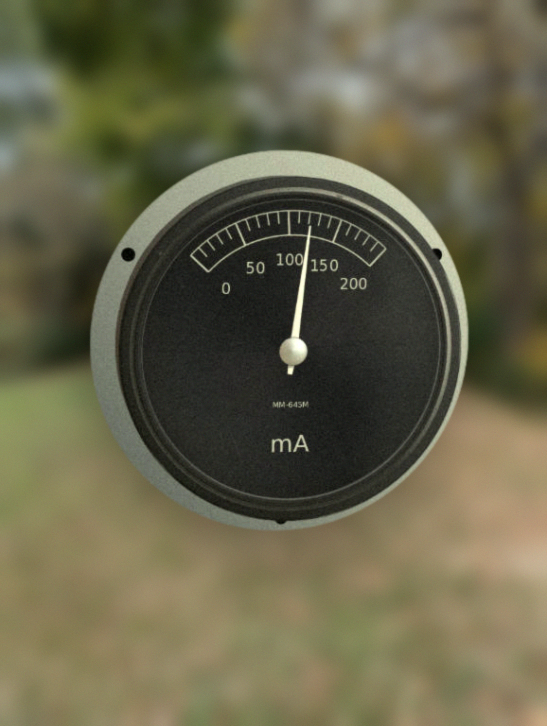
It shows value=120 unit=mA
